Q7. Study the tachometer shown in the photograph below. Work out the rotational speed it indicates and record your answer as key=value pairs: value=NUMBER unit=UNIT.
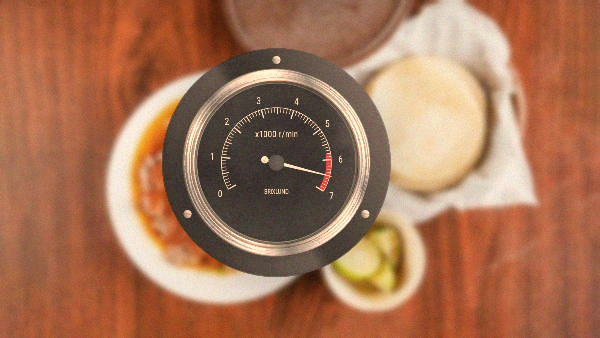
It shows value=6500 unit=rpm
